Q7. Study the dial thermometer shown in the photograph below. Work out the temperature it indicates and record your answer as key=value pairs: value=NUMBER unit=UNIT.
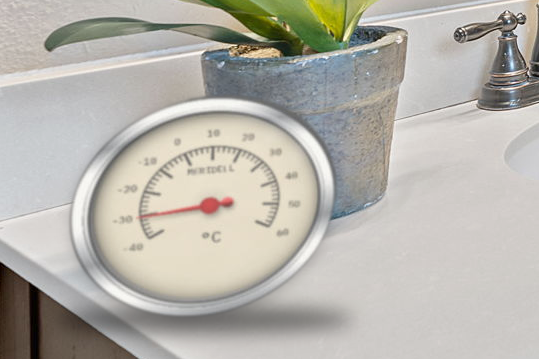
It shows value=-30 unit=°C
